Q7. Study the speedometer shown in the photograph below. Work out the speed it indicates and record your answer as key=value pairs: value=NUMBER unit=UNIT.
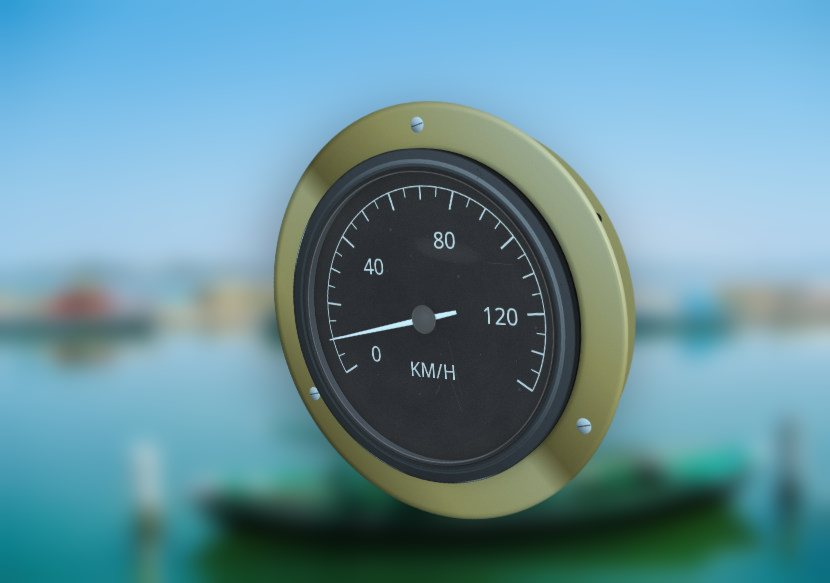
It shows value=10 unit=km/h
